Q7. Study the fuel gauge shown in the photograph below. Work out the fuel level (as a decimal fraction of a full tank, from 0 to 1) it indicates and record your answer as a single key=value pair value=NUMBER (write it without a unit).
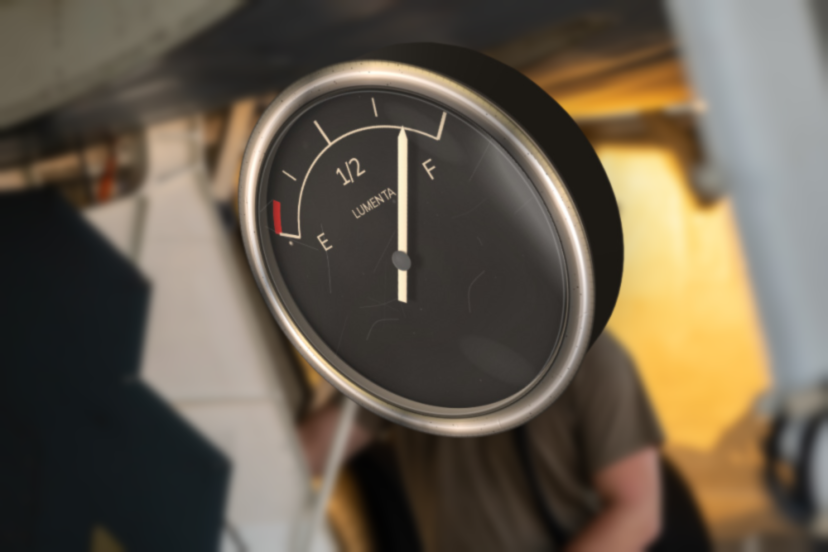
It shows value=0.875
